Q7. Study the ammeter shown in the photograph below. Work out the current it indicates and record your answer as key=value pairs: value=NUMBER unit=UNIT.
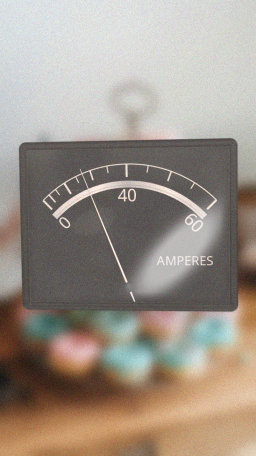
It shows value=27.5 unit=A
